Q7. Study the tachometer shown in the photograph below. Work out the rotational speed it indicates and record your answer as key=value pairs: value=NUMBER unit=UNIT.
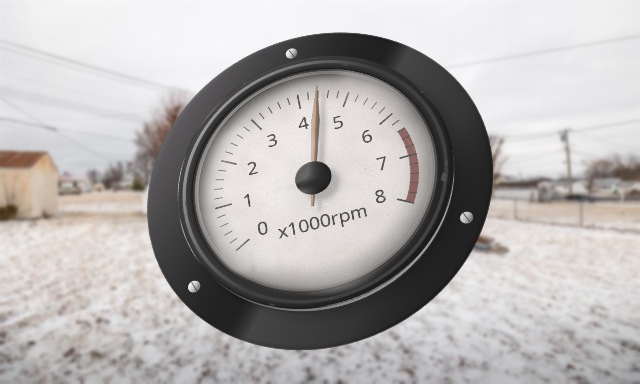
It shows value=4400 unit=rpm
